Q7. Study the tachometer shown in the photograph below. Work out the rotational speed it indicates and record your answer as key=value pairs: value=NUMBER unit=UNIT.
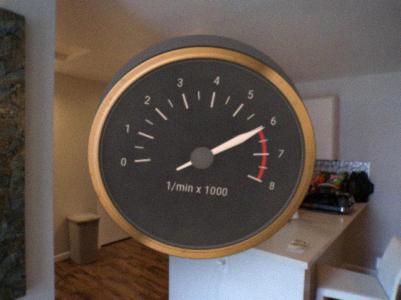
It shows value=6000 unit=rpm
